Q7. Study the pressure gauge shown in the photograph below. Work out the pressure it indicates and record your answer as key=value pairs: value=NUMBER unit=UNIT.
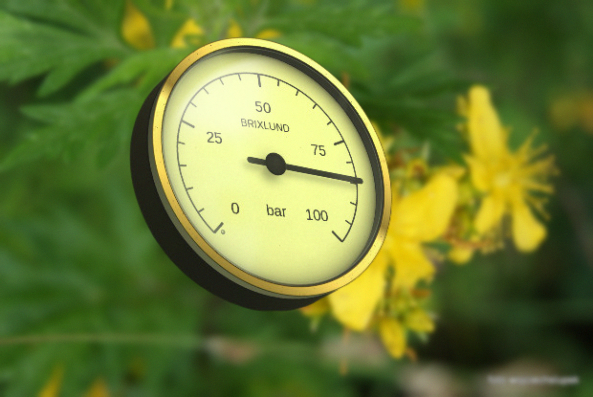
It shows value=85 unit=bar
